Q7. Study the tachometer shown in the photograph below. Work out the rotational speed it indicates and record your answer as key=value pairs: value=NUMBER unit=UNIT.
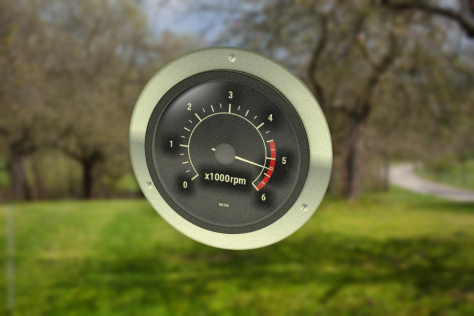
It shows value=5250 unit=rpm
